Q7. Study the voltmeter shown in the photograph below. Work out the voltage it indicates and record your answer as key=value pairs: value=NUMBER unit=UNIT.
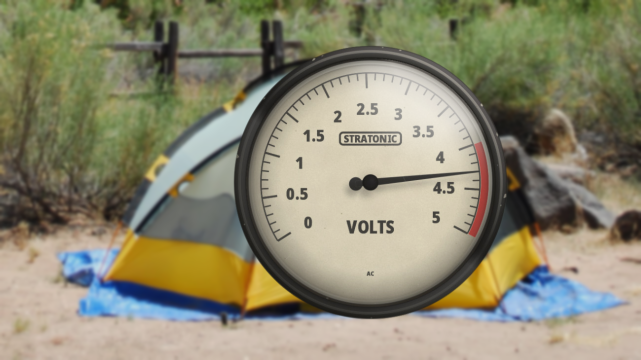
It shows value=4.3 unit=V
